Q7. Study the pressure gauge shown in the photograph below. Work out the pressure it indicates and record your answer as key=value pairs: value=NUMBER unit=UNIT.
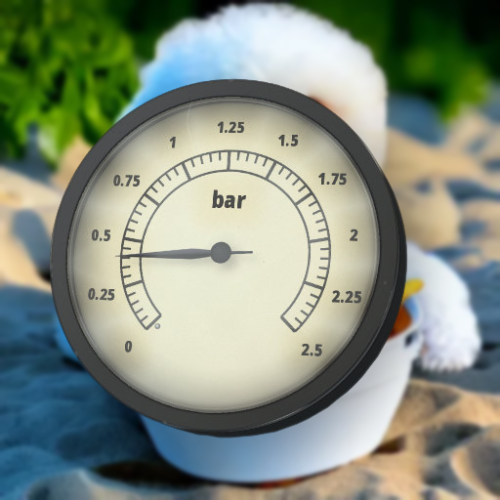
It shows value=0.4 unit=bar
